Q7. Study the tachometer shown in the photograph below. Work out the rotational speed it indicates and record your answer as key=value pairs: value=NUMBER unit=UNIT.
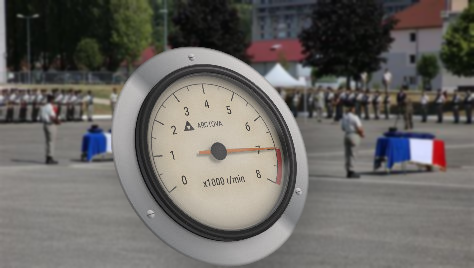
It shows value=7000 unit=rpm
